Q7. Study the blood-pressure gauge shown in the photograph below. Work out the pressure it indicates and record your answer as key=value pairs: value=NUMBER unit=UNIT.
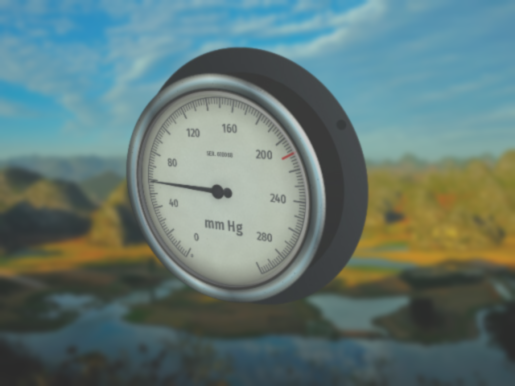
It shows value=60 unit=mmHg
